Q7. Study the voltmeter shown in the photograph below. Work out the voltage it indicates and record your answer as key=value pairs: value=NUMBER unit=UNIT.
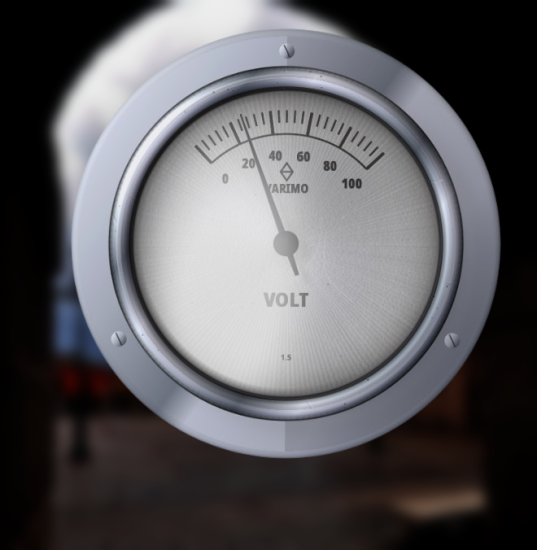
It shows value=26 unit=V
